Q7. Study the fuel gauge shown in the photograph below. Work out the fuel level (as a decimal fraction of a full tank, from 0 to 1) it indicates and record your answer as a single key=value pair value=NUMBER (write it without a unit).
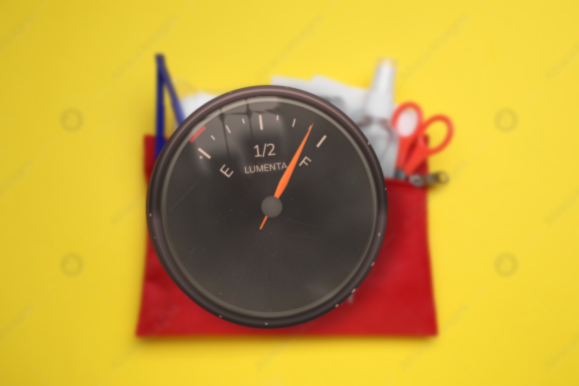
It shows value=0.875
